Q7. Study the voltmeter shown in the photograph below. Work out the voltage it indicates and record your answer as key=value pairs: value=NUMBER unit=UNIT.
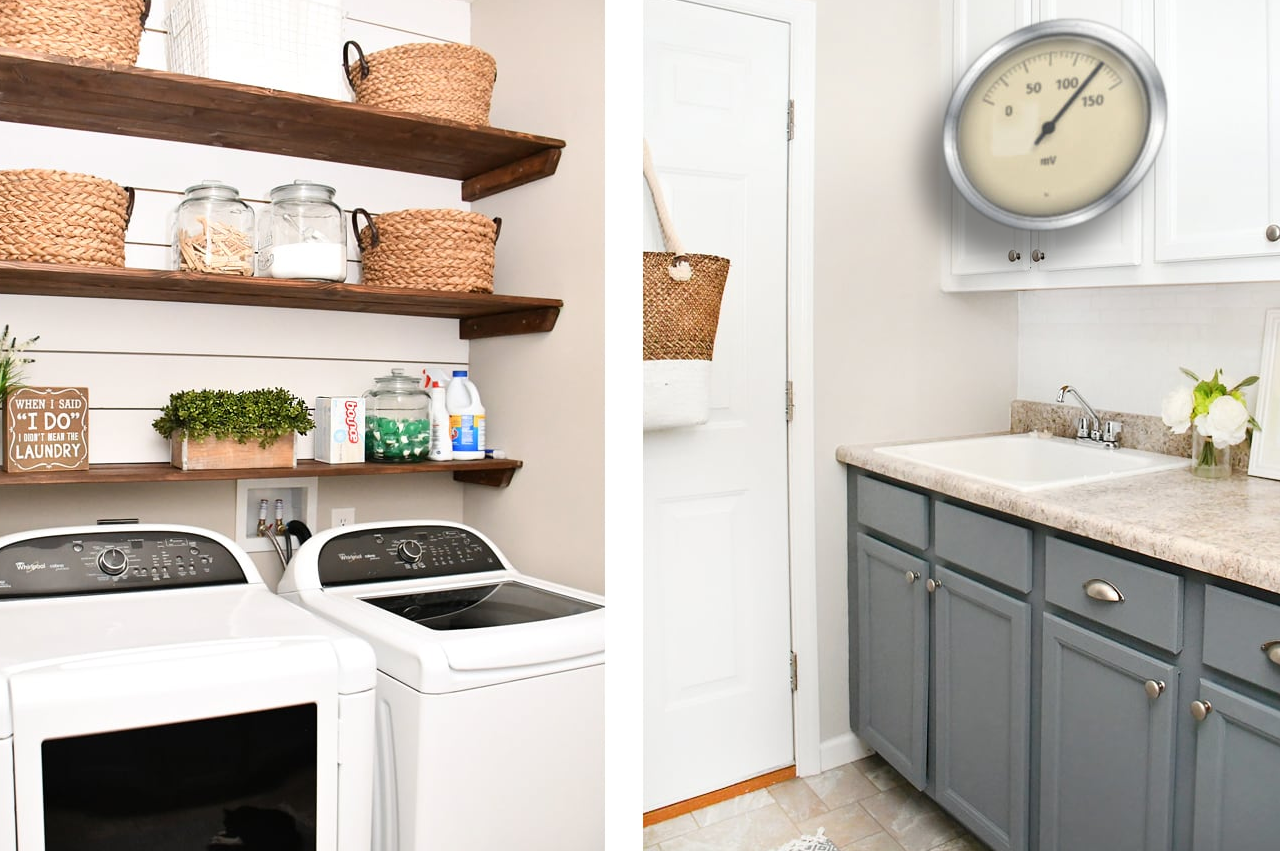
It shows value=125 unit=mV
